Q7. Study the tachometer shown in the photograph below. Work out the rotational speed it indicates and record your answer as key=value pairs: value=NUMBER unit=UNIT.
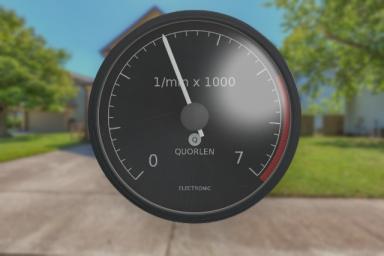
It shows value=3000 unit=rpm
